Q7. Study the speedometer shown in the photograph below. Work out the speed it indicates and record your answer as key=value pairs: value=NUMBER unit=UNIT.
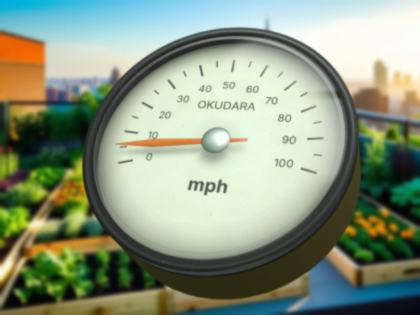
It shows value=5 unit=mph
